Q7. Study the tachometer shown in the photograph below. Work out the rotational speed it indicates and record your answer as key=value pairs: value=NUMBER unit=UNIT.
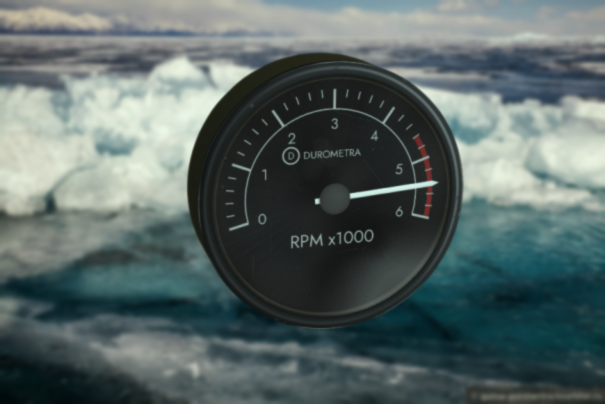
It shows value=5400 unit=rpm
